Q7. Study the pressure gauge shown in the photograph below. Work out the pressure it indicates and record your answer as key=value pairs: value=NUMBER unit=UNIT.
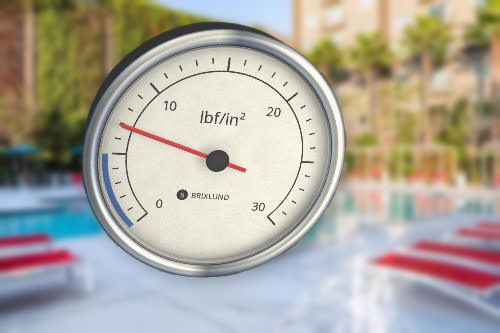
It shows value=7 unit=psi
